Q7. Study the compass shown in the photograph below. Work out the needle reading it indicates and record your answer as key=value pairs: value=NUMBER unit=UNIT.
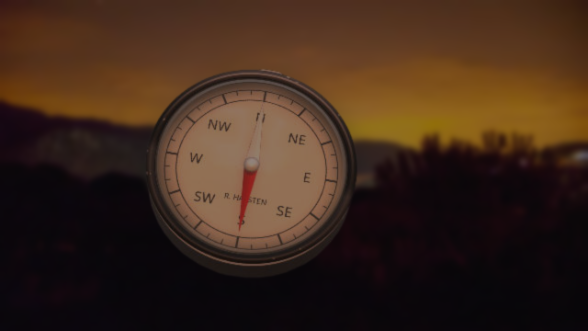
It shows value=180 unit=°
